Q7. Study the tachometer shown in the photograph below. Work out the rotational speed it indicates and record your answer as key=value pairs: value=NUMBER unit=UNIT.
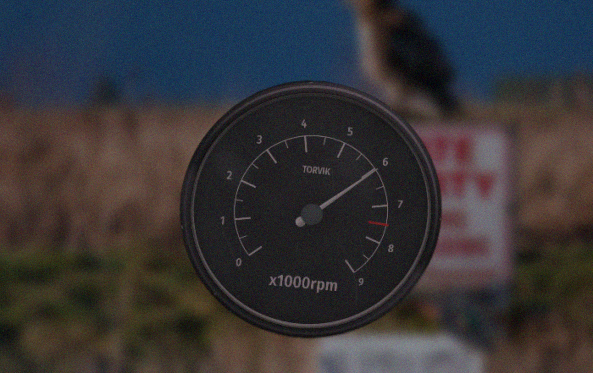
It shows value=6000 unit=rpm
